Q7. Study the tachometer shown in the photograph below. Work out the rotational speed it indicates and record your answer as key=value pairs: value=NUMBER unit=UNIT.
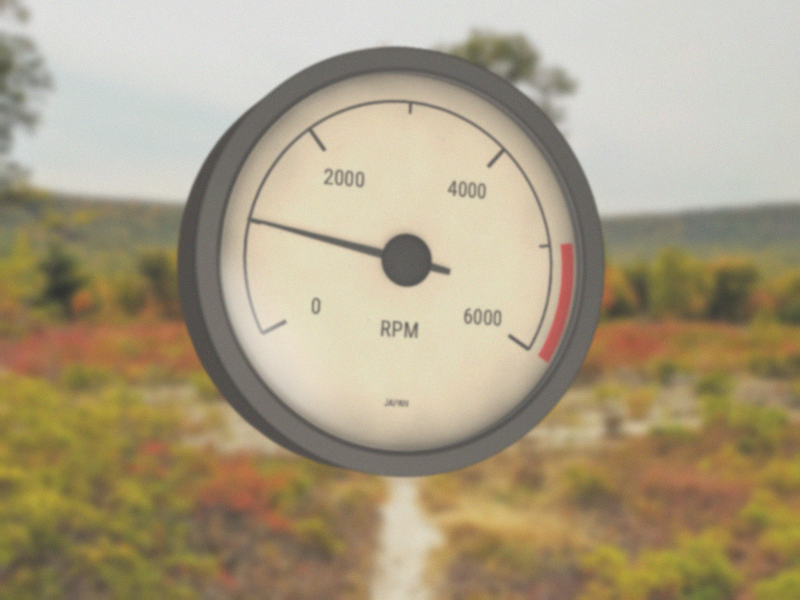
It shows value=1000 unit=rpm
